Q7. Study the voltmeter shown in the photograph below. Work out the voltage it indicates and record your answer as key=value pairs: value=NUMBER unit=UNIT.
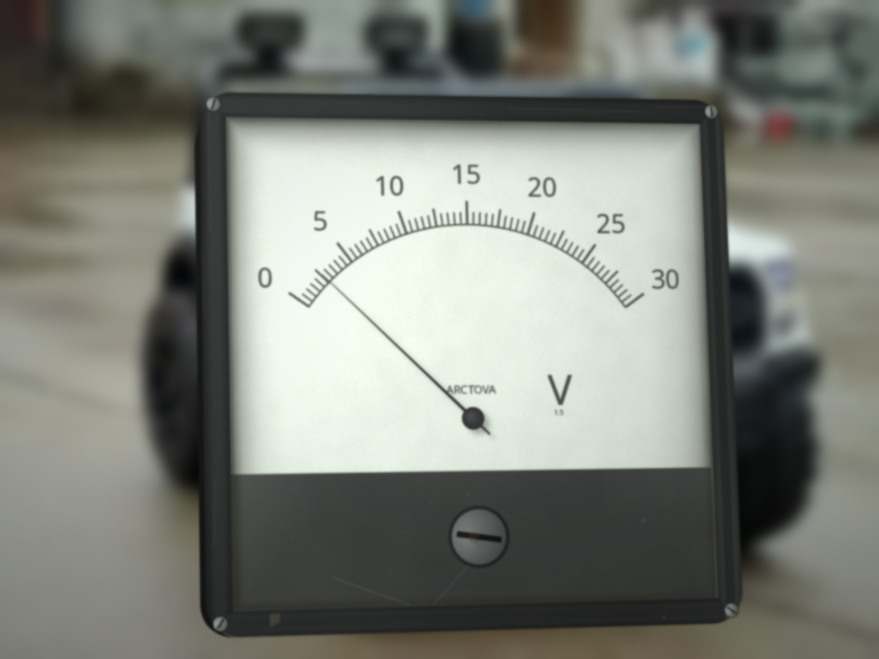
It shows value=2.5 unit=V
